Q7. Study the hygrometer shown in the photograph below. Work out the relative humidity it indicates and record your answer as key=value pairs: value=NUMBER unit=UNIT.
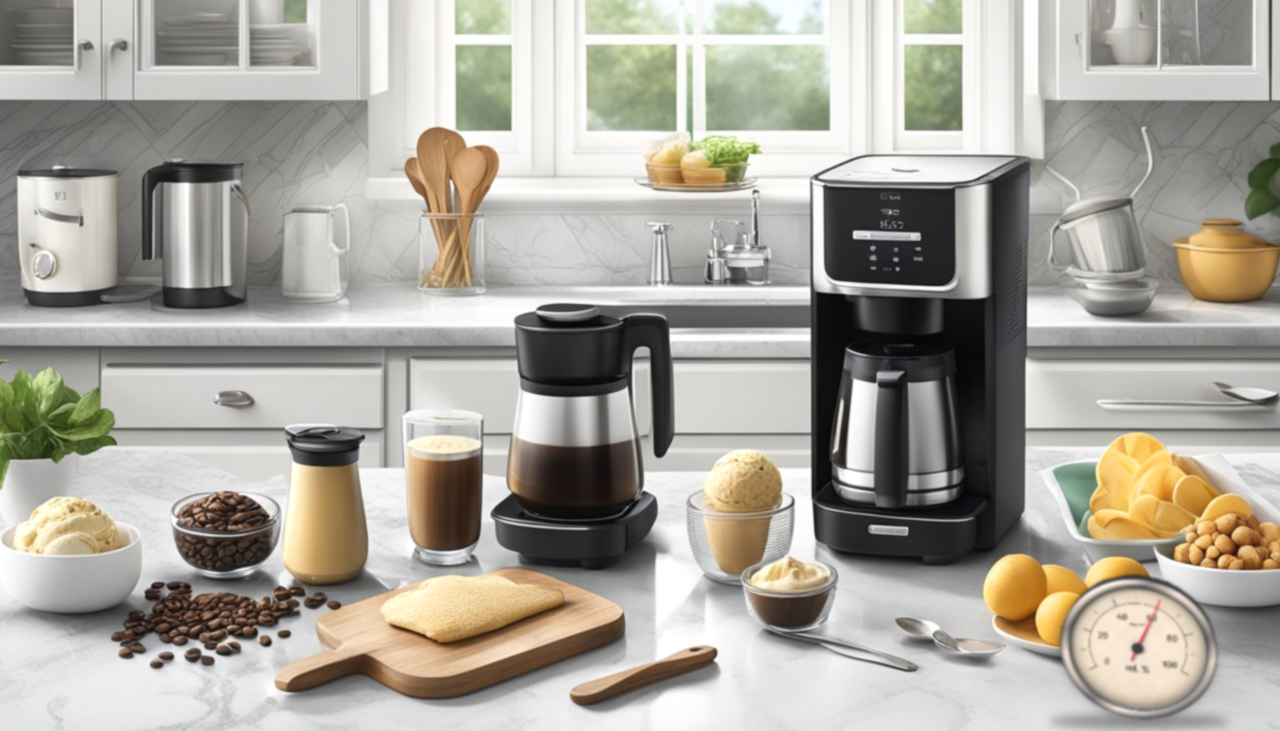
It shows value=60 unit=%
